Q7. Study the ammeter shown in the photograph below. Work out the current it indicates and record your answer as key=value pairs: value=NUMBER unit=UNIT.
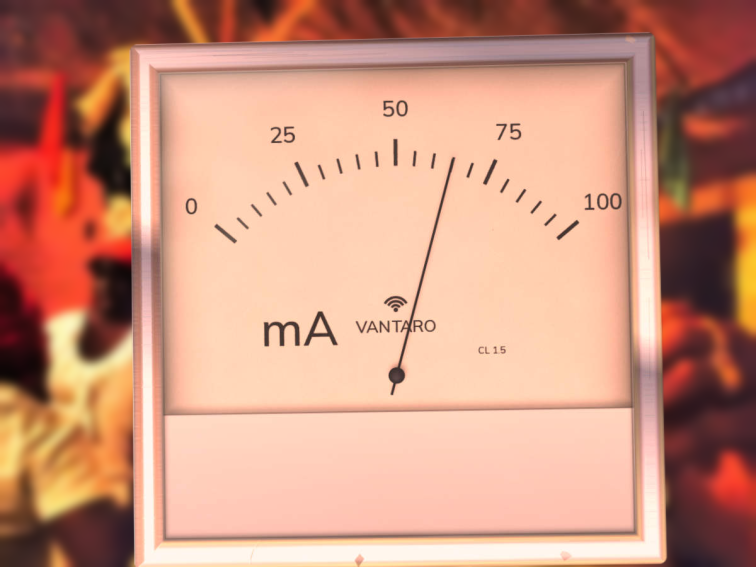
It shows value=65 unit=mA
